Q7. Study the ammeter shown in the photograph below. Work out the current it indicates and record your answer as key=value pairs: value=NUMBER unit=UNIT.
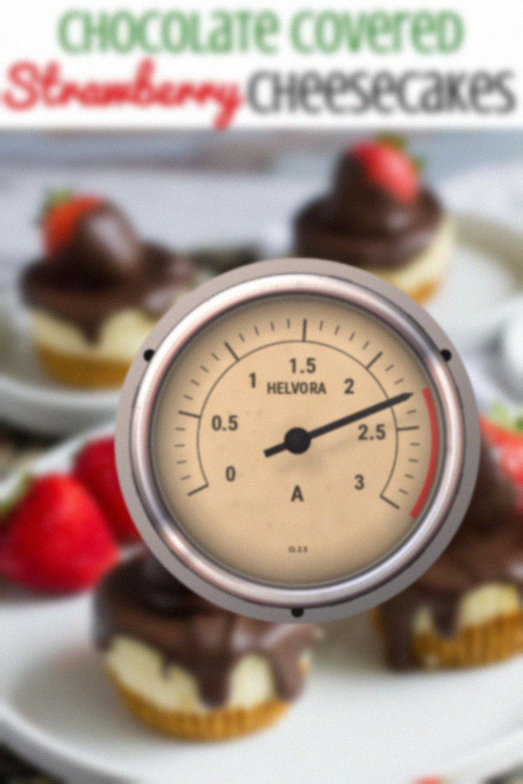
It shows value=2.3 unit=A
